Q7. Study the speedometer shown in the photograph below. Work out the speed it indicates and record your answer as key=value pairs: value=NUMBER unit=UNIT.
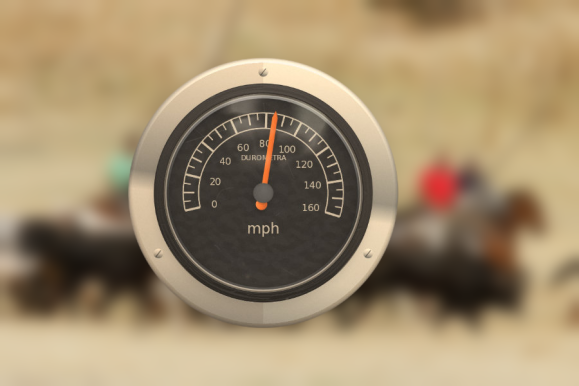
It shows value=85 unit=mph
